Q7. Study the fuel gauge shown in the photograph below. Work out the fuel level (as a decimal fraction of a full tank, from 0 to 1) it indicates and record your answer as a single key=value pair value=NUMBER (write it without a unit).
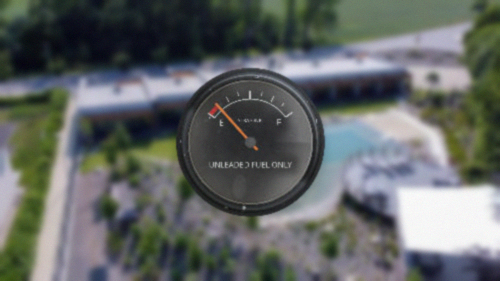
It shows value=0.125
